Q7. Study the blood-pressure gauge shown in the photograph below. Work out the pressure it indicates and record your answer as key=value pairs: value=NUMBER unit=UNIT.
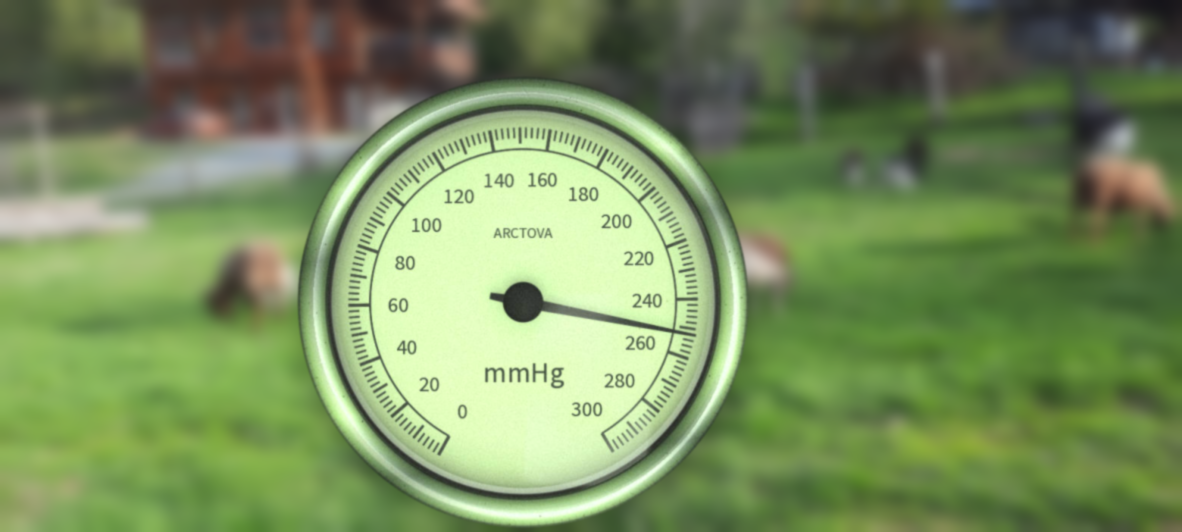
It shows value=252 unit=mmHg
